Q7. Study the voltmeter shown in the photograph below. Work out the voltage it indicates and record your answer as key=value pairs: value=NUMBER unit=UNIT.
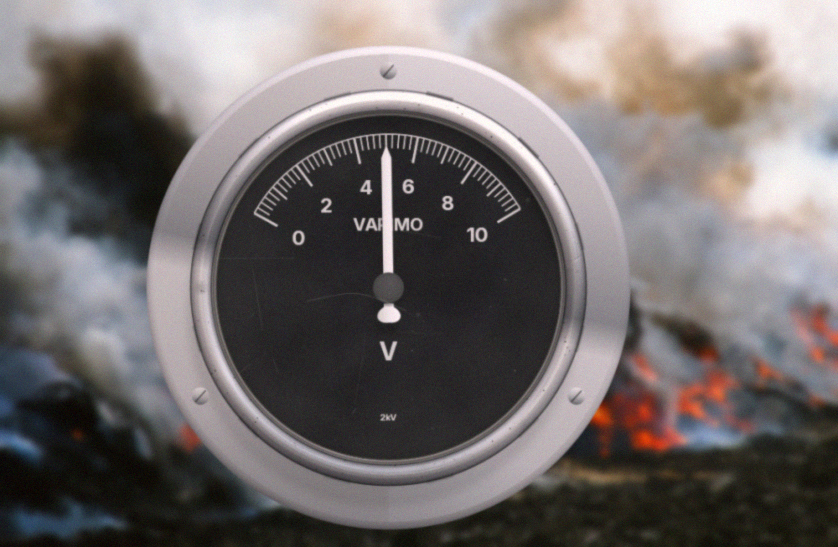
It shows value=5 unit=V
